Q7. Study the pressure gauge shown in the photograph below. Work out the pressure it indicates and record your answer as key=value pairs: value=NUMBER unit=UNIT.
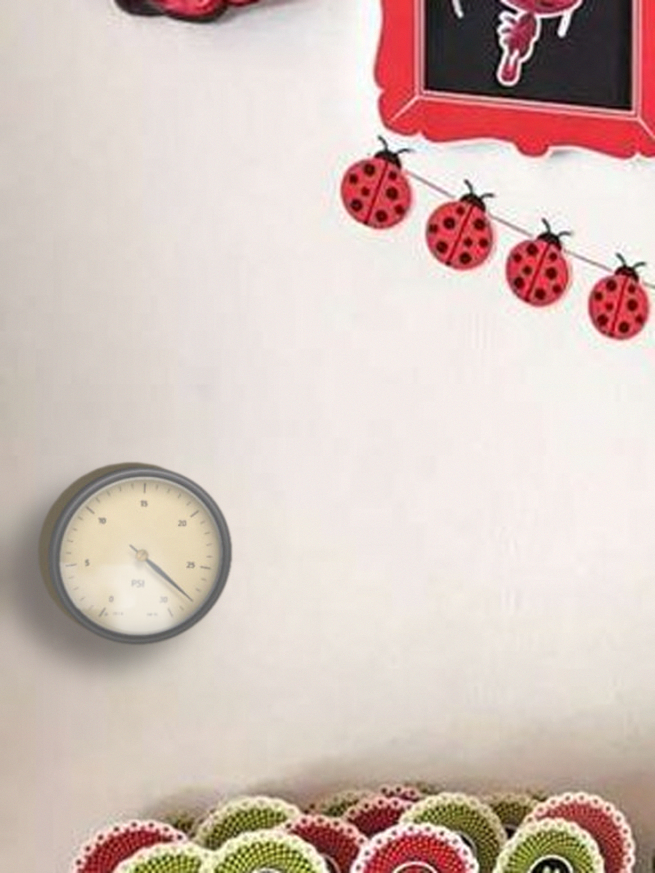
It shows value=28 unit=psi
